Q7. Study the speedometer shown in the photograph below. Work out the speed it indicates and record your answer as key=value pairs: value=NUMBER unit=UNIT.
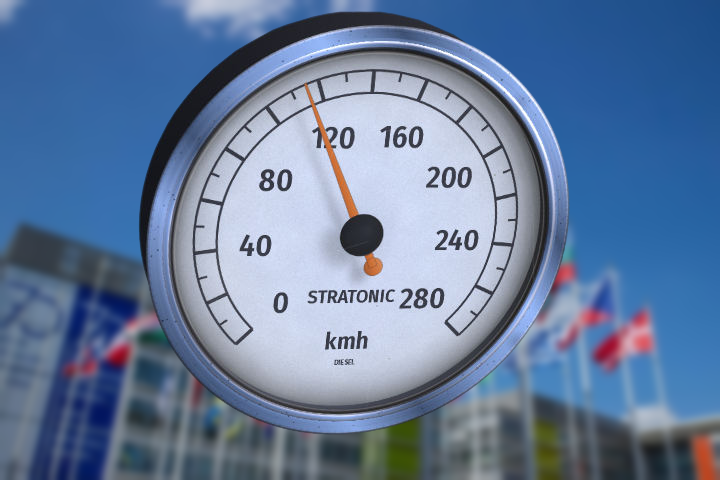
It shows value=115 unit=km/h
